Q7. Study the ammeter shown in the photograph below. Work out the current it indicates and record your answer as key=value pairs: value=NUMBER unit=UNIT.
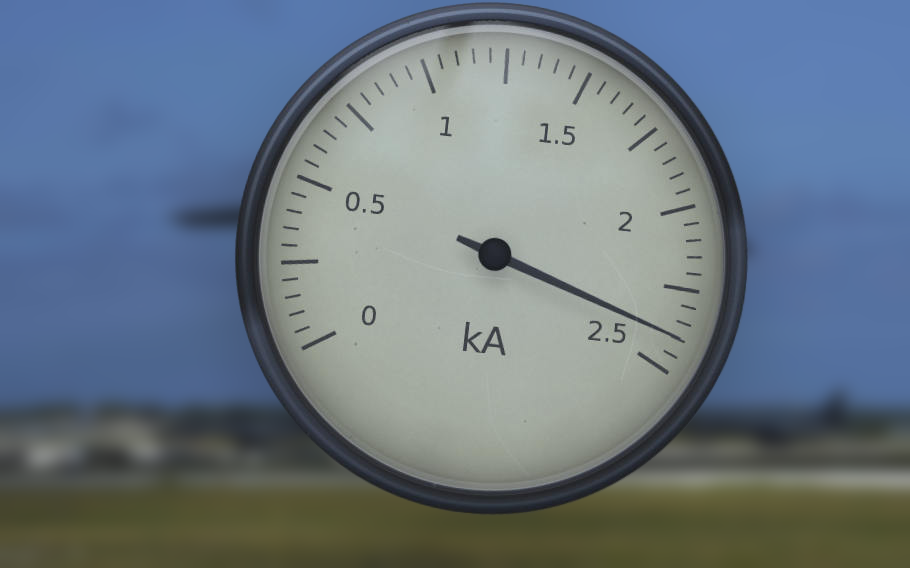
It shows value=2.4 unit=kA
